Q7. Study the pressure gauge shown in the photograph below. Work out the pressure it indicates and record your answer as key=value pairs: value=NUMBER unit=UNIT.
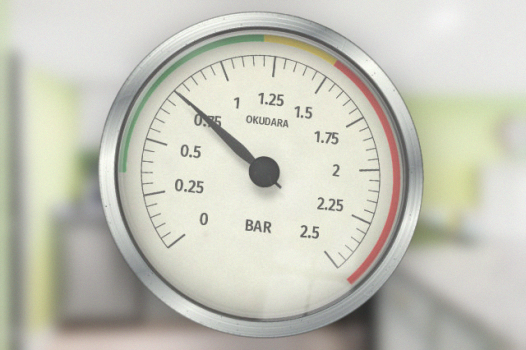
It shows value=0.75 unit=bar
